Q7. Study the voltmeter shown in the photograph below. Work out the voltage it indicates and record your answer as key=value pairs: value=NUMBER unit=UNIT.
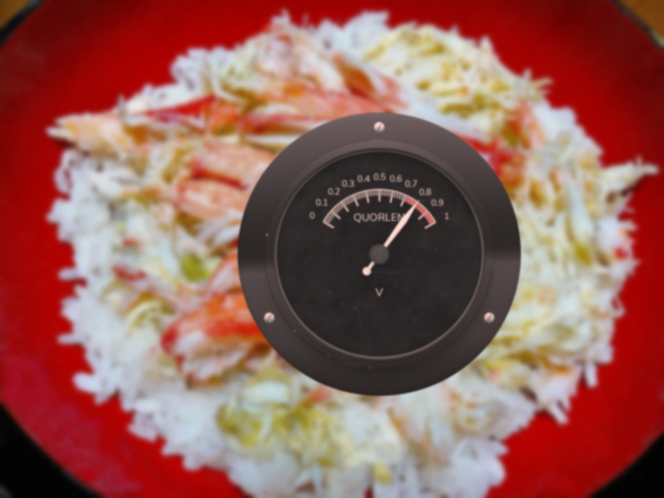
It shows value=0.8 unit=V
